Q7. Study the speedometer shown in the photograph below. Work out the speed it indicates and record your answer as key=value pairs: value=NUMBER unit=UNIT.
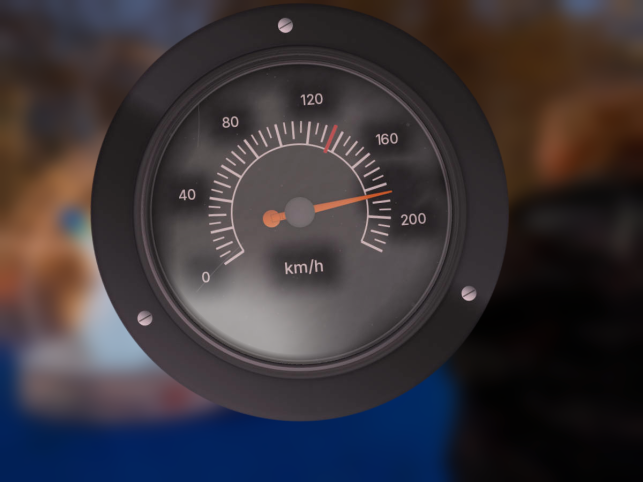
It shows value=185 unit=km/h
